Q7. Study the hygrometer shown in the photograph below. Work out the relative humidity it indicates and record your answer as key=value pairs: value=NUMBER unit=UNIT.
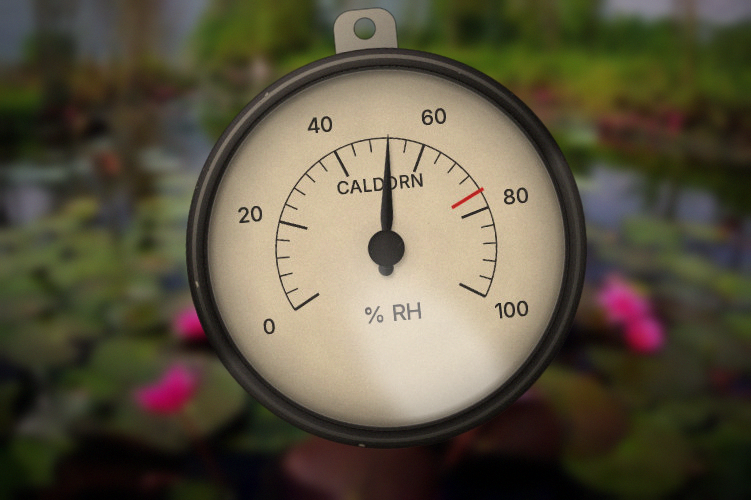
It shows value=52 unit=%
